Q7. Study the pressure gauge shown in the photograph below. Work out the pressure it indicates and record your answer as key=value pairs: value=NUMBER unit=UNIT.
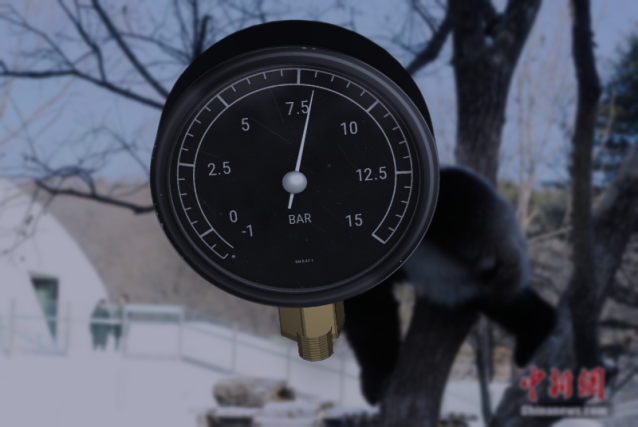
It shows value=8 unit=bar
